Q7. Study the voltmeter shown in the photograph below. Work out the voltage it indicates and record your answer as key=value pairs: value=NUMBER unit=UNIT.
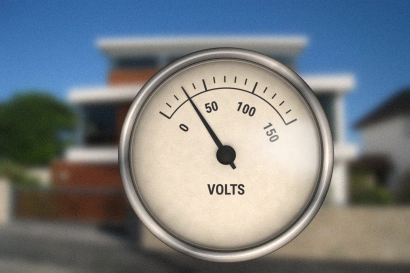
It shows value=30 unit=V
